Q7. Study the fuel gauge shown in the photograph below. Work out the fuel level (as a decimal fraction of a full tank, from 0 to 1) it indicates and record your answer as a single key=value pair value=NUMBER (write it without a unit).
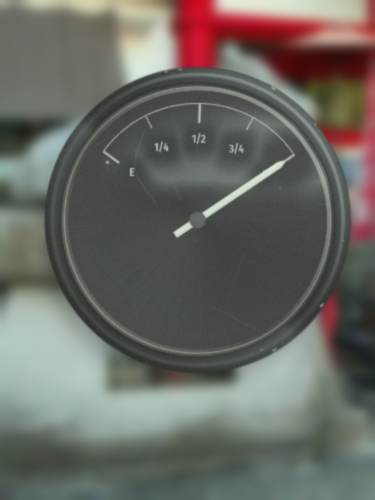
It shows value=1
